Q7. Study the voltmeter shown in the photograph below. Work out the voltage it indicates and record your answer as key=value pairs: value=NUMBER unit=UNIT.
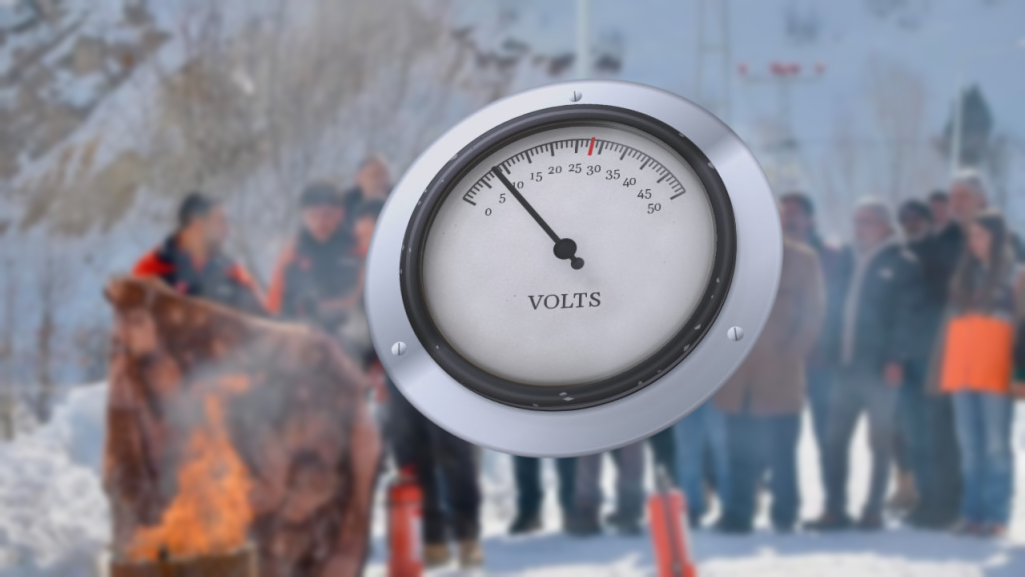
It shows value=8 unit=V
